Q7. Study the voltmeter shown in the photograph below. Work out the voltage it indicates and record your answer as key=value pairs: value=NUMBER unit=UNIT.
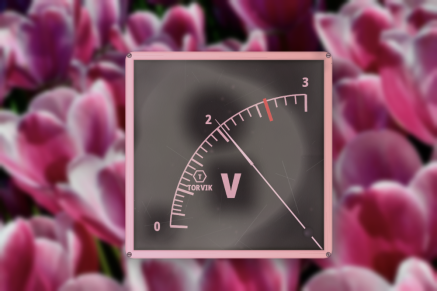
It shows value=2.05 unit=V
